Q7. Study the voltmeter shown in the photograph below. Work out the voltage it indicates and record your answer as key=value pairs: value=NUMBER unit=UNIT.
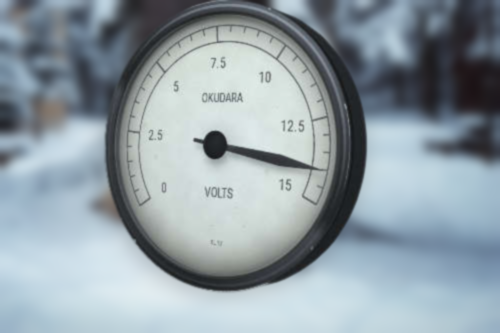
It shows value=14 unit=V
